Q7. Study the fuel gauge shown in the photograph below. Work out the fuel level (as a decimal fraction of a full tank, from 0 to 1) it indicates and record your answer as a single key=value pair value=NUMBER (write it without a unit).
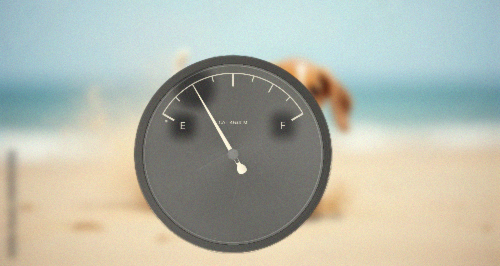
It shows value=0.25
